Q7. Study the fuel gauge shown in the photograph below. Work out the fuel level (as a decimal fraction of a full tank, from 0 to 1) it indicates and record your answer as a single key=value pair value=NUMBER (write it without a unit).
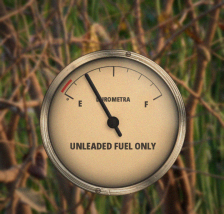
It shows value=0.25
